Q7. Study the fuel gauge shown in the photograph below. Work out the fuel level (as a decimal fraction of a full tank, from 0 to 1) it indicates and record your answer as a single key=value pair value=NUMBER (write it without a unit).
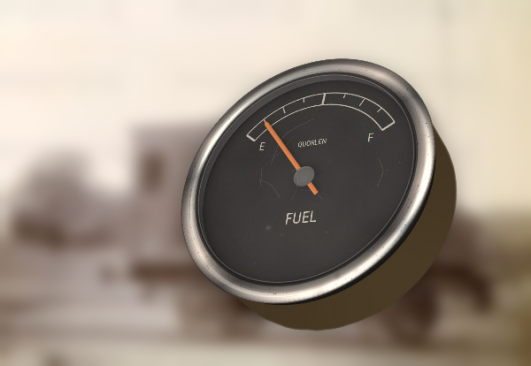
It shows value=0.125
